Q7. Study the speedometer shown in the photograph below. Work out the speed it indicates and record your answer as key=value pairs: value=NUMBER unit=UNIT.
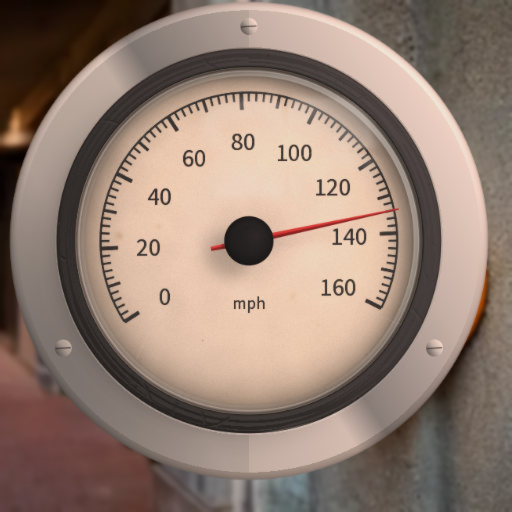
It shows value=134 unit=mph
